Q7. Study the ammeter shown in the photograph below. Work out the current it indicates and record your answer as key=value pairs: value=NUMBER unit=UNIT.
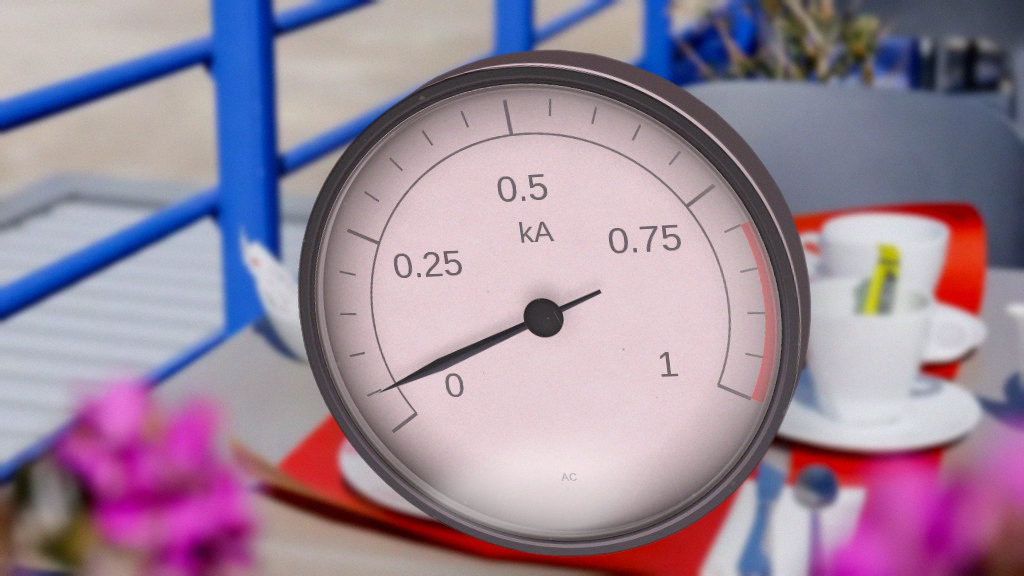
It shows value=0.05 unit=kA
